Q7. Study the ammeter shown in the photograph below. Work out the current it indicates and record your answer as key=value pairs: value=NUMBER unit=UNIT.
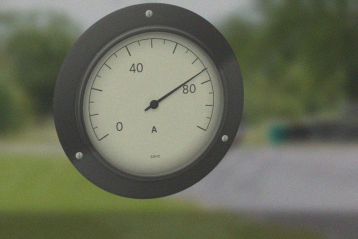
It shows value=75 unit=A
